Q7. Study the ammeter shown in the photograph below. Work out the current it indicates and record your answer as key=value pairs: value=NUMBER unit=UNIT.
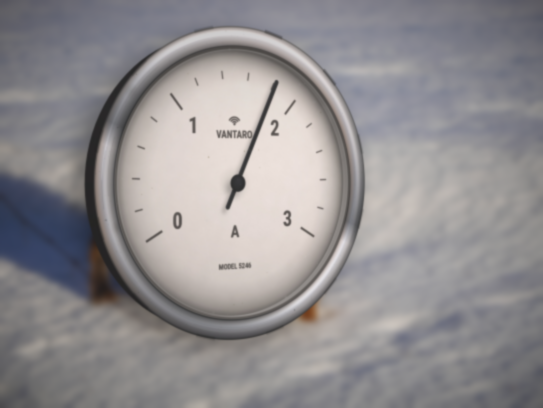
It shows value=1.8 unit=A
